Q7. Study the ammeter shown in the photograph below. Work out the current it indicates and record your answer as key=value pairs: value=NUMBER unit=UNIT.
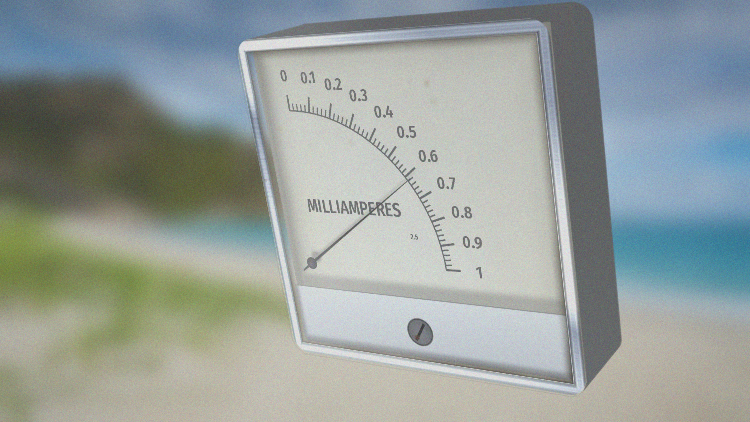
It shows value=0.62 unit=mA
